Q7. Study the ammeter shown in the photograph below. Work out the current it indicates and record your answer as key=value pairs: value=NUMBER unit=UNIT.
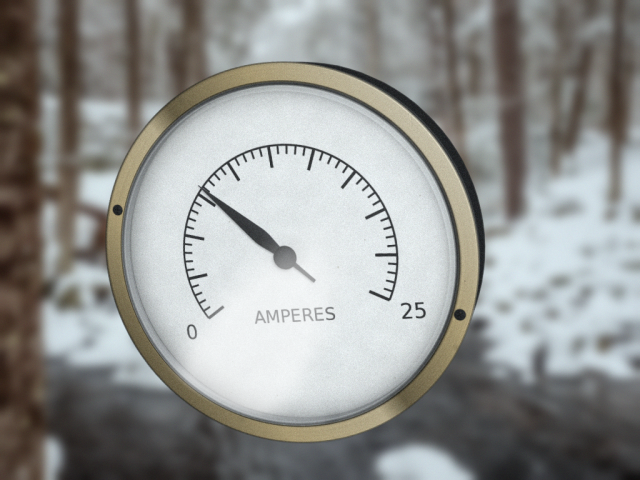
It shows value=8 unit=A
